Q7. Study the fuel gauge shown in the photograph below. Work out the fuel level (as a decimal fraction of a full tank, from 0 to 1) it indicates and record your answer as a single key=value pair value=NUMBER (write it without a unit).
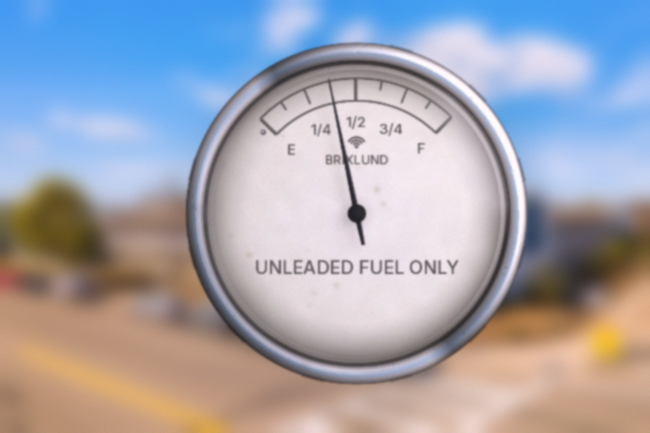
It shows value=0.375
